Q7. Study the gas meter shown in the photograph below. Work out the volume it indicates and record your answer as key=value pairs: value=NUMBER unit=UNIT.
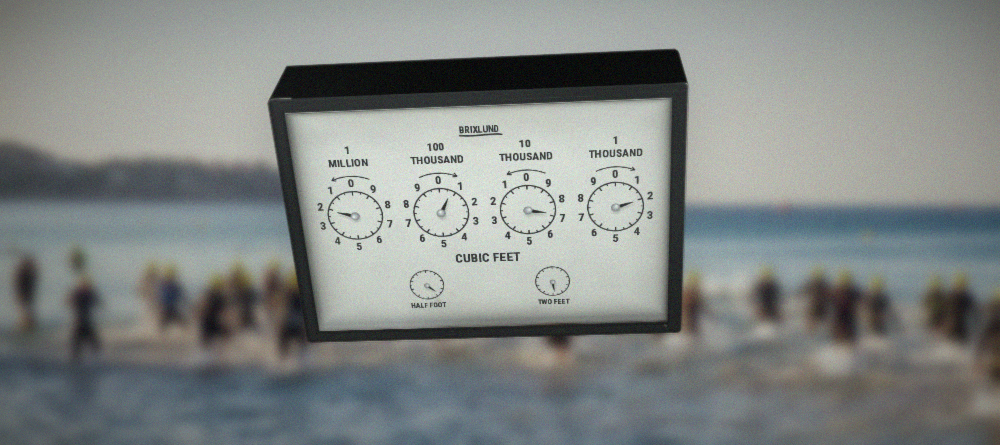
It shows value=207200 unit=ft³
